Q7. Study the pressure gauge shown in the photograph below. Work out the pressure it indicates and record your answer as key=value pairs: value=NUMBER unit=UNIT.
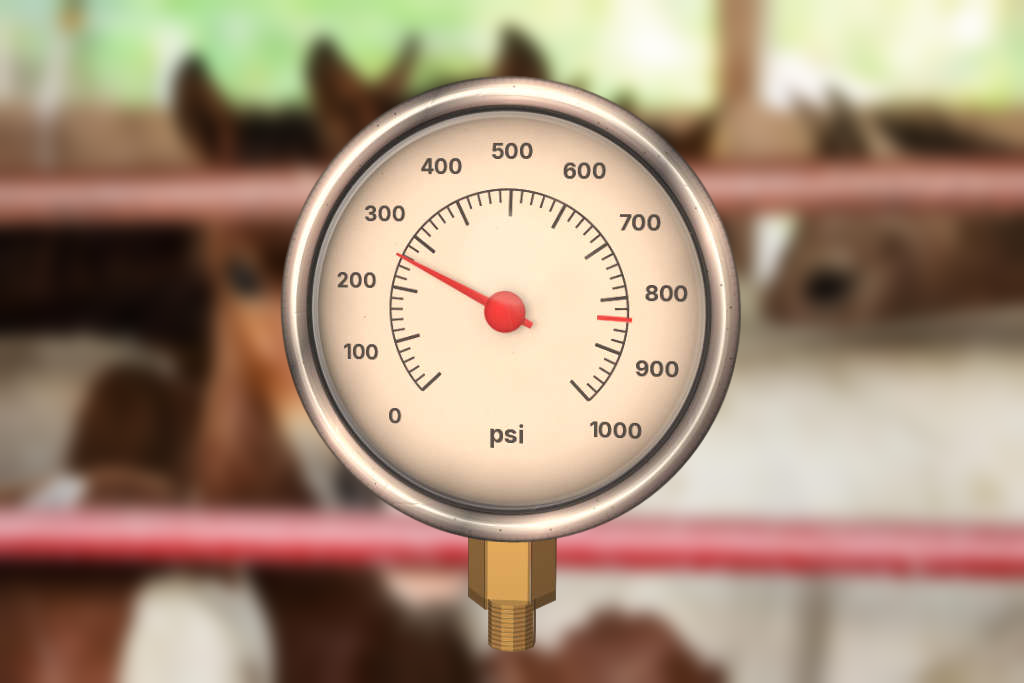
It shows value=260 unit=psi
